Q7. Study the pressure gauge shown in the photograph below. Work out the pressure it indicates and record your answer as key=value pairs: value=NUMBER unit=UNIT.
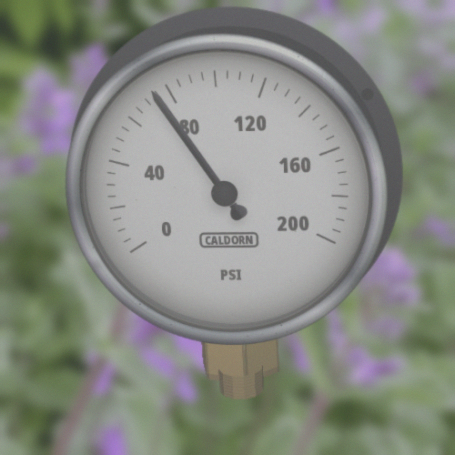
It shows value=75 unit=psi
